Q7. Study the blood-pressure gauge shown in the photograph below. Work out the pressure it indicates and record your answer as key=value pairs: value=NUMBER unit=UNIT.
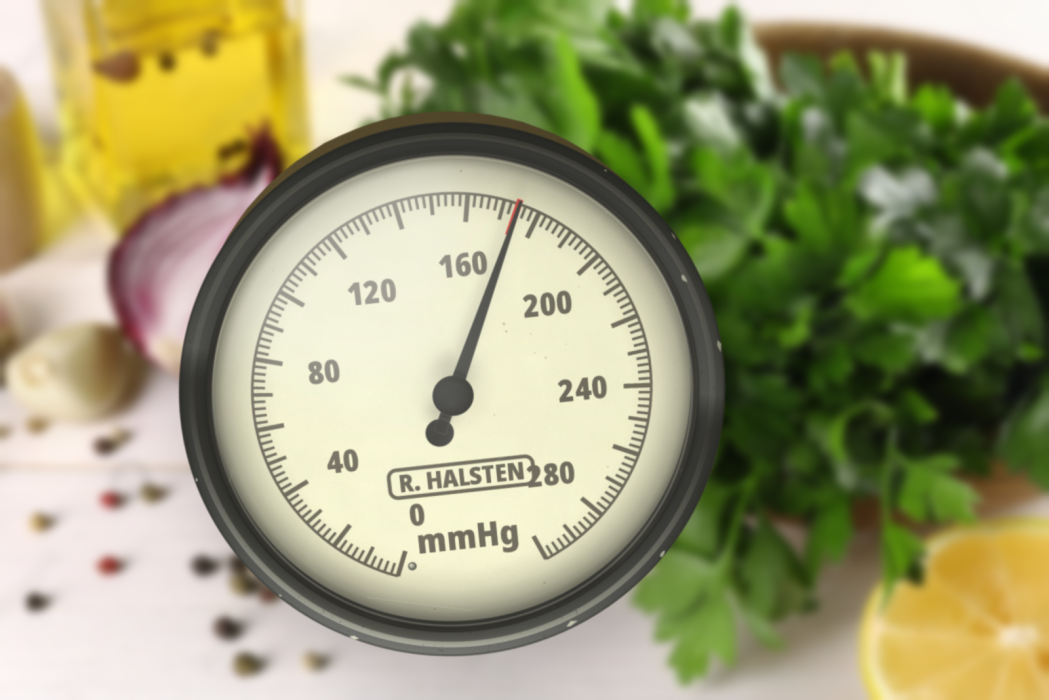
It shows value=174 unit=mmHg
